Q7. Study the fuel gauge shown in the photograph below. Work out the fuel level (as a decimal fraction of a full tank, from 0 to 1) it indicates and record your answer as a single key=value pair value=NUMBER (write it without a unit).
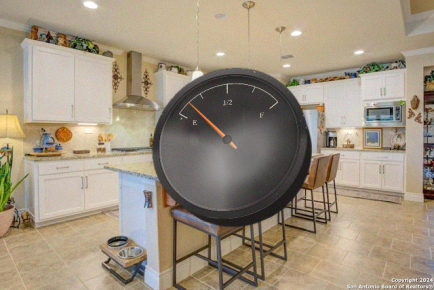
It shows value=0.125
